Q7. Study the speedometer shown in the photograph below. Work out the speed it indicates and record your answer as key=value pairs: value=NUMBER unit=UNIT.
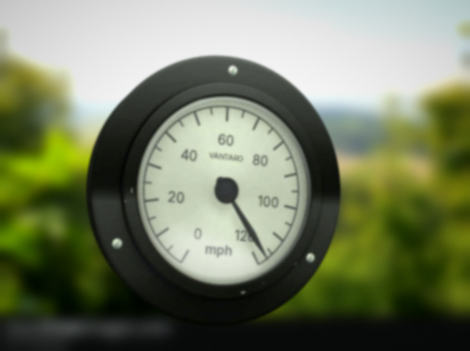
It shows value=117.5 unit=mph
